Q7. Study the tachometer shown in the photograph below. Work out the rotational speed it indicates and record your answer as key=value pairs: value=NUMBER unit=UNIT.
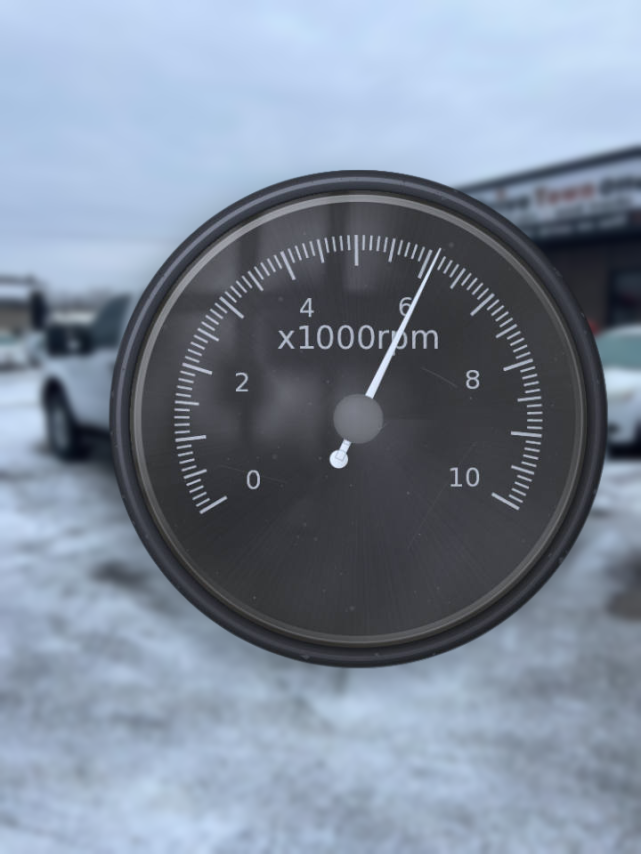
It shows value=6100 unit=rpm
